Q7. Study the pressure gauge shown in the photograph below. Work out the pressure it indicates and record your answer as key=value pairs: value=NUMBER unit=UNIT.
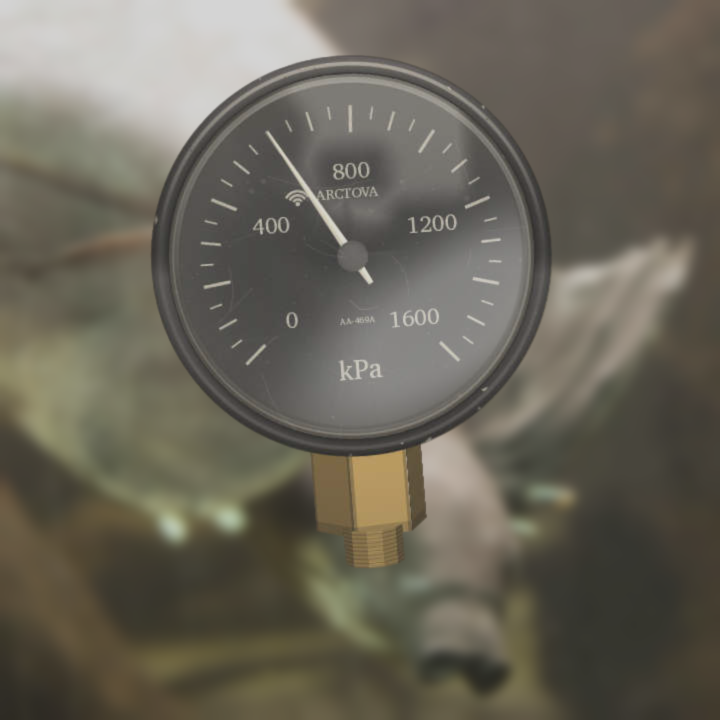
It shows value=600 unit=kPa
